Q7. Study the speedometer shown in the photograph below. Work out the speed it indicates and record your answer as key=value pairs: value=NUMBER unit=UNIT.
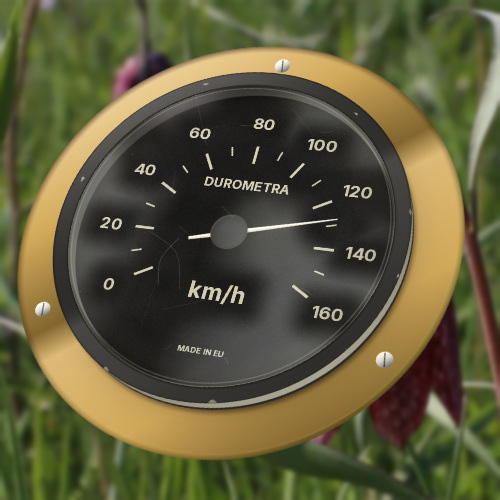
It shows value=130 unit=km/h
